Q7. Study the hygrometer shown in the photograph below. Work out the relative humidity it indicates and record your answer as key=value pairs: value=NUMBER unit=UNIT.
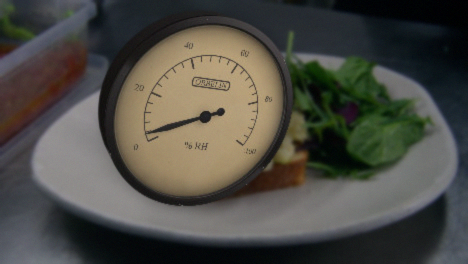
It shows value=4 unit=%
